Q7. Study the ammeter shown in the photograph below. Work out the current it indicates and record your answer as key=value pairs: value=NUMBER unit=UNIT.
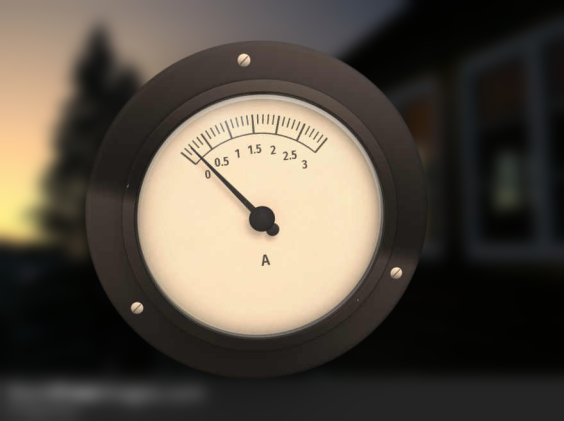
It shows value=0.2 unit=A
